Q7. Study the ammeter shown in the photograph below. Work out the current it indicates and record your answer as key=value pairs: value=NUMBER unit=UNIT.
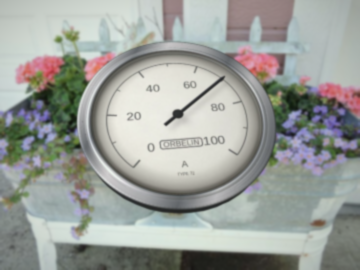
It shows value=70 unit=A
